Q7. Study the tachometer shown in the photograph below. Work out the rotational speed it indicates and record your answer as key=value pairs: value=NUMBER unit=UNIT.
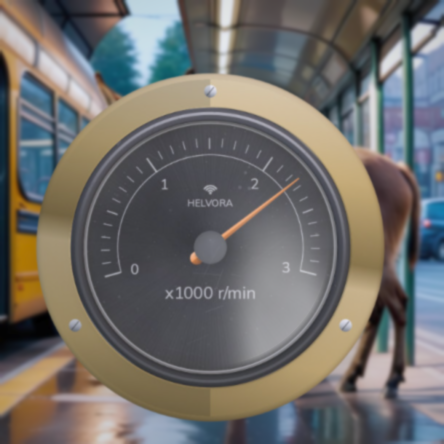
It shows value=2250 unit=rpm
